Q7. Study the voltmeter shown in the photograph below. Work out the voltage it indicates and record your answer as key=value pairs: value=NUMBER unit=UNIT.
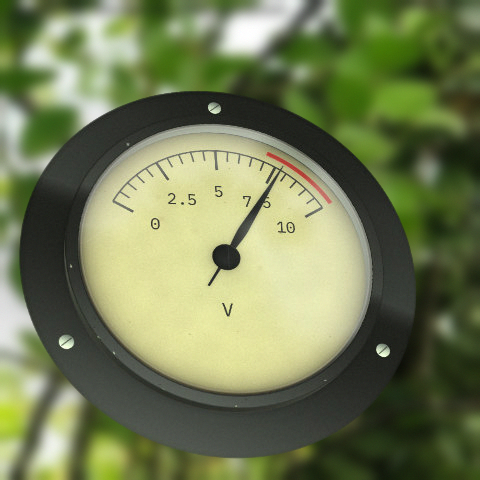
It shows value=7.75 unit=V
